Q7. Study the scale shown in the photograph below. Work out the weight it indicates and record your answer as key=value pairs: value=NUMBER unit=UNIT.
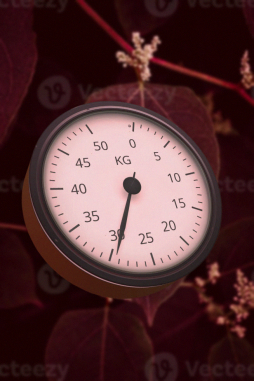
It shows value=29.5 unit=kg
